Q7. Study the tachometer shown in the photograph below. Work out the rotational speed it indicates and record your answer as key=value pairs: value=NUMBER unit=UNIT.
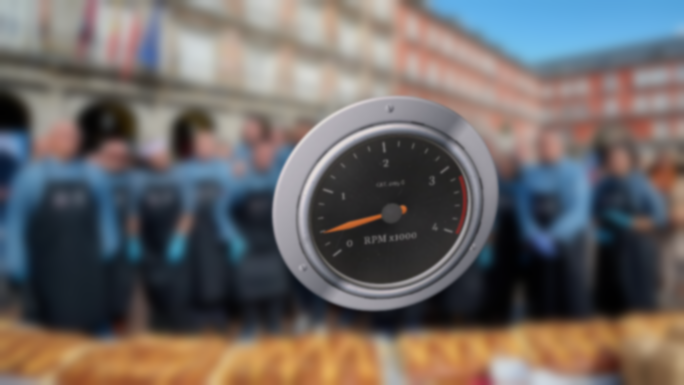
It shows value=400 unit=rpm
